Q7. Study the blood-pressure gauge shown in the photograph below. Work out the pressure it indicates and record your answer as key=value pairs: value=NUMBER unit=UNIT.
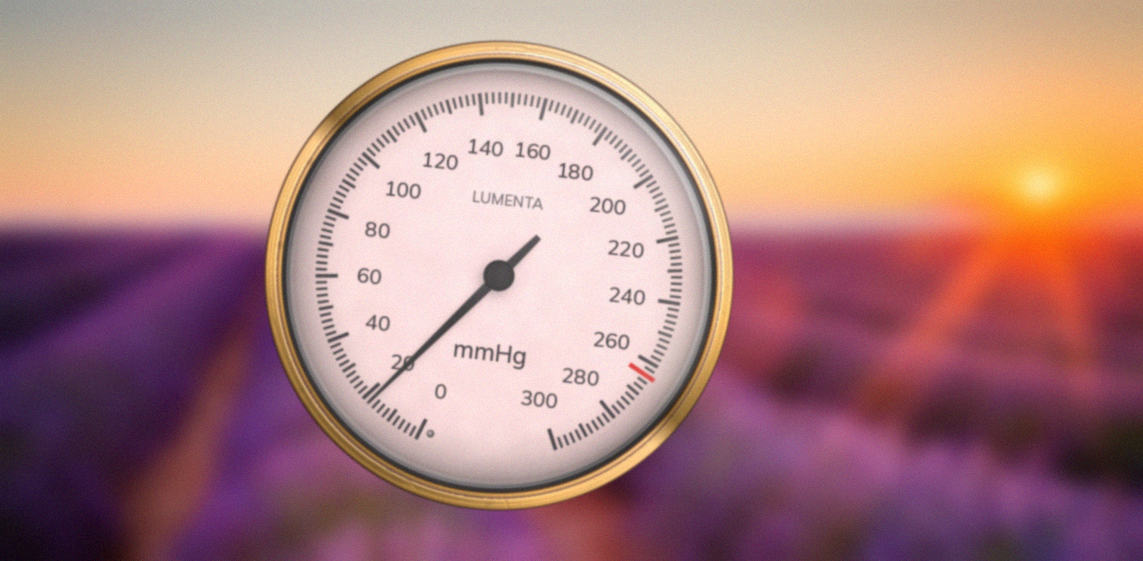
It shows value=18 unit=mmHg
